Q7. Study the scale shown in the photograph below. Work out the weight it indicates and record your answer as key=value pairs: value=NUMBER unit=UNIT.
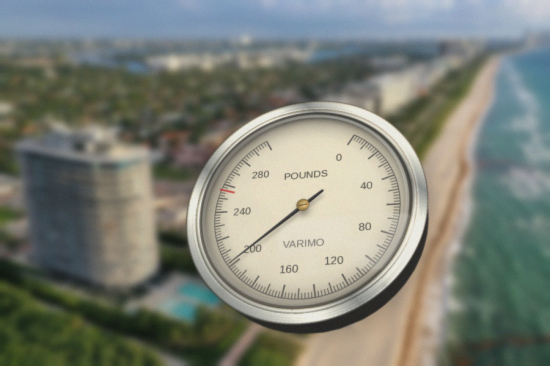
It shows value=200 unit=lb
